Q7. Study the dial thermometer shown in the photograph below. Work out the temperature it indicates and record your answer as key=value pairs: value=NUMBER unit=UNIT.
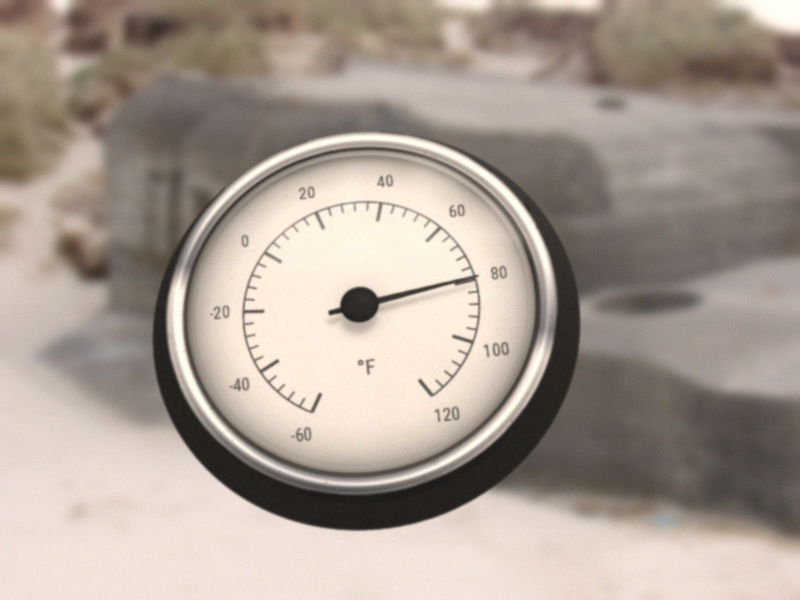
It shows value=80 unit=°F
